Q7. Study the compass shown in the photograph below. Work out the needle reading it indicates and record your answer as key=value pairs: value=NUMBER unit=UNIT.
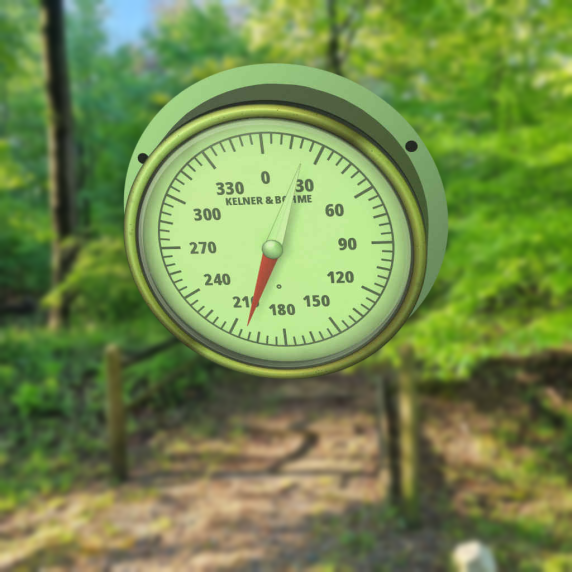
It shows value=202.5 unit=°
